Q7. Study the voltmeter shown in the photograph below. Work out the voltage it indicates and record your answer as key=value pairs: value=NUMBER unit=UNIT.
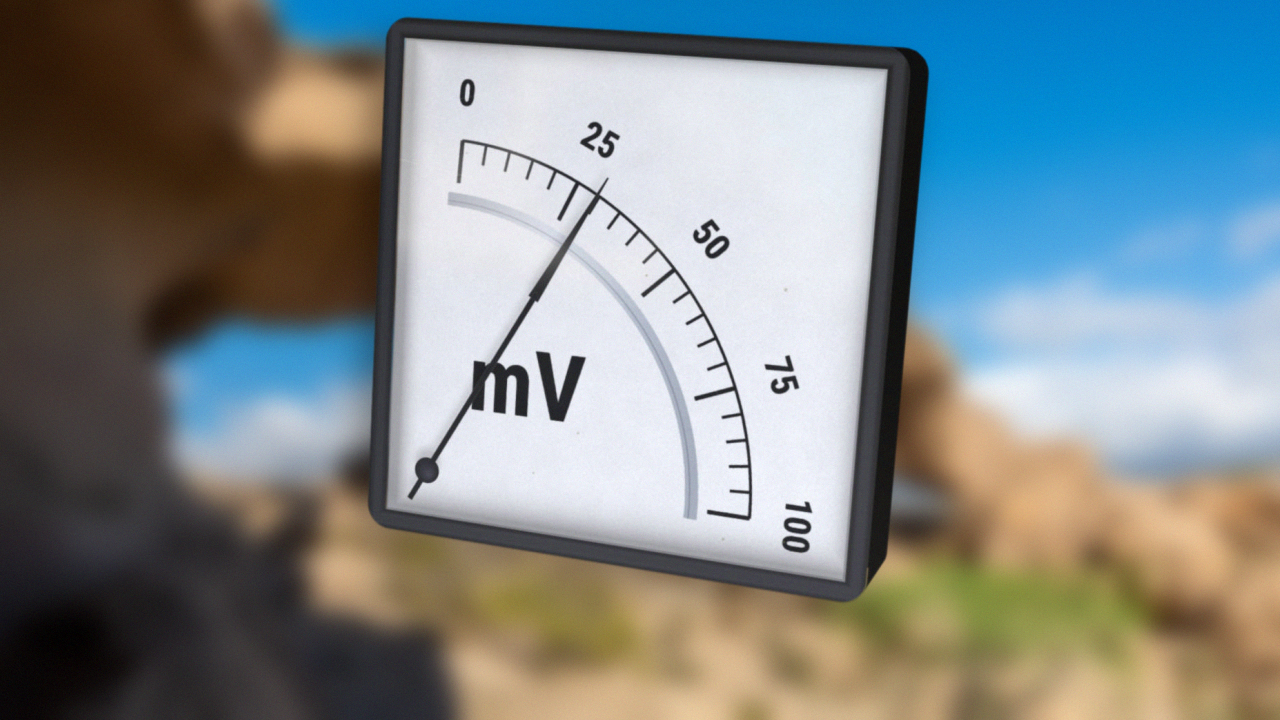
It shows value=30 unit=mV
